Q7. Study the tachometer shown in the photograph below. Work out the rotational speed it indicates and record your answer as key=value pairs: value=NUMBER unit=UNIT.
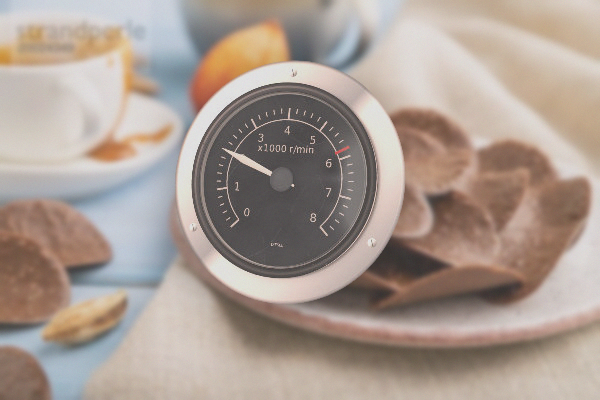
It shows value=2000 unit=rpm
